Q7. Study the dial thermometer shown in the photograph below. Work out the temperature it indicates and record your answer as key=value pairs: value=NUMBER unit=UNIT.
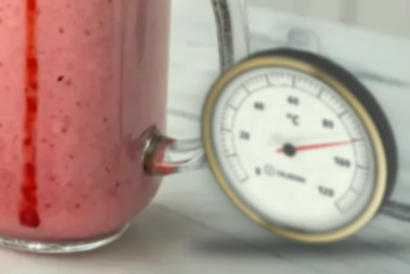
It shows value=90 unit=°C
